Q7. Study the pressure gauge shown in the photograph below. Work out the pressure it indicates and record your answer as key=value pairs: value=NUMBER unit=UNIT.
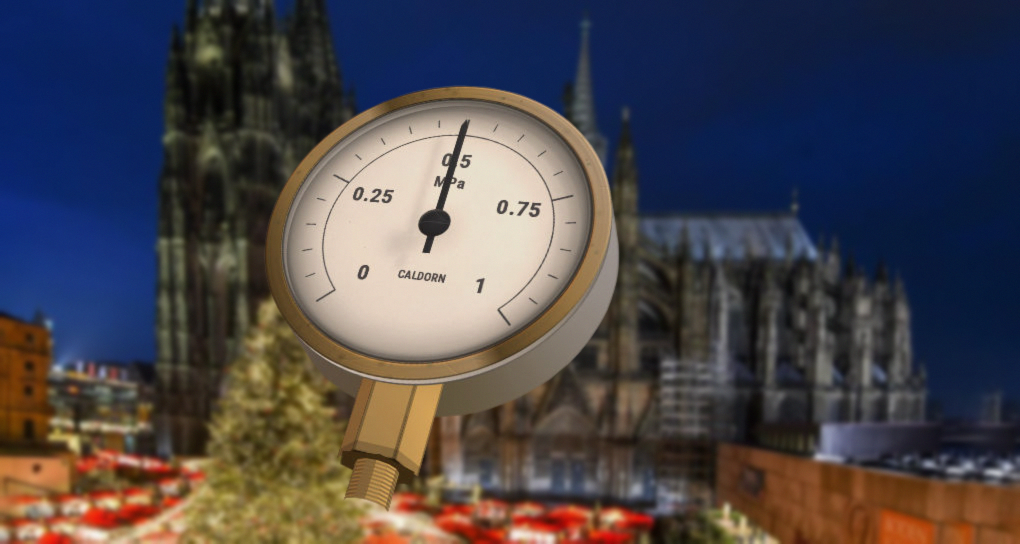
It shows value=0.5 unit=MPa
